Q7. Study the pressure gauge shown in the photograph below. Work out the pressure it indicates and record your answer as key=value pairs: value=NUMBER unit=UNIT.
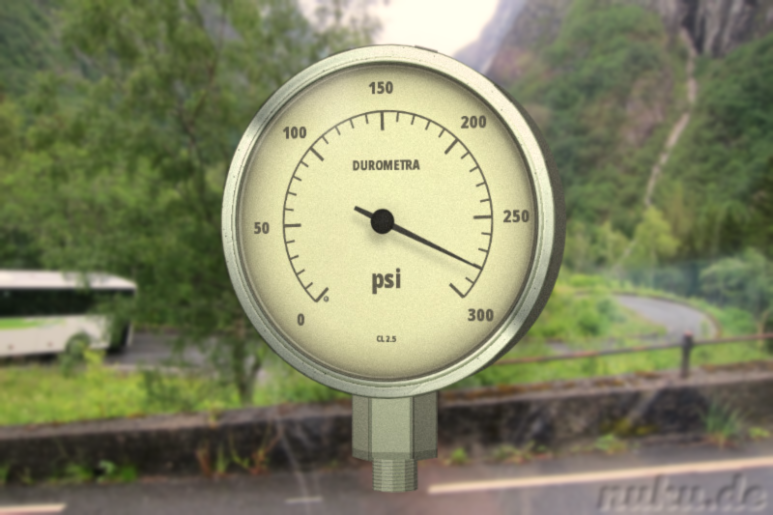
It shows value=280 unit=psi
